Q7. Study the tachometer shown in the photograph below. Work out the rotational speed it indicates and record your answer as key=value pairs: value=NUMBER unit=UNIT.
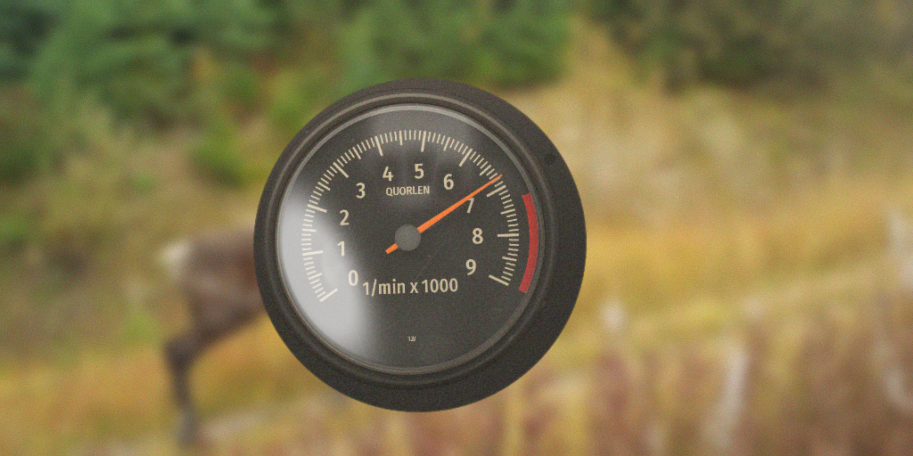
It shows value=6800 unit=rpm
